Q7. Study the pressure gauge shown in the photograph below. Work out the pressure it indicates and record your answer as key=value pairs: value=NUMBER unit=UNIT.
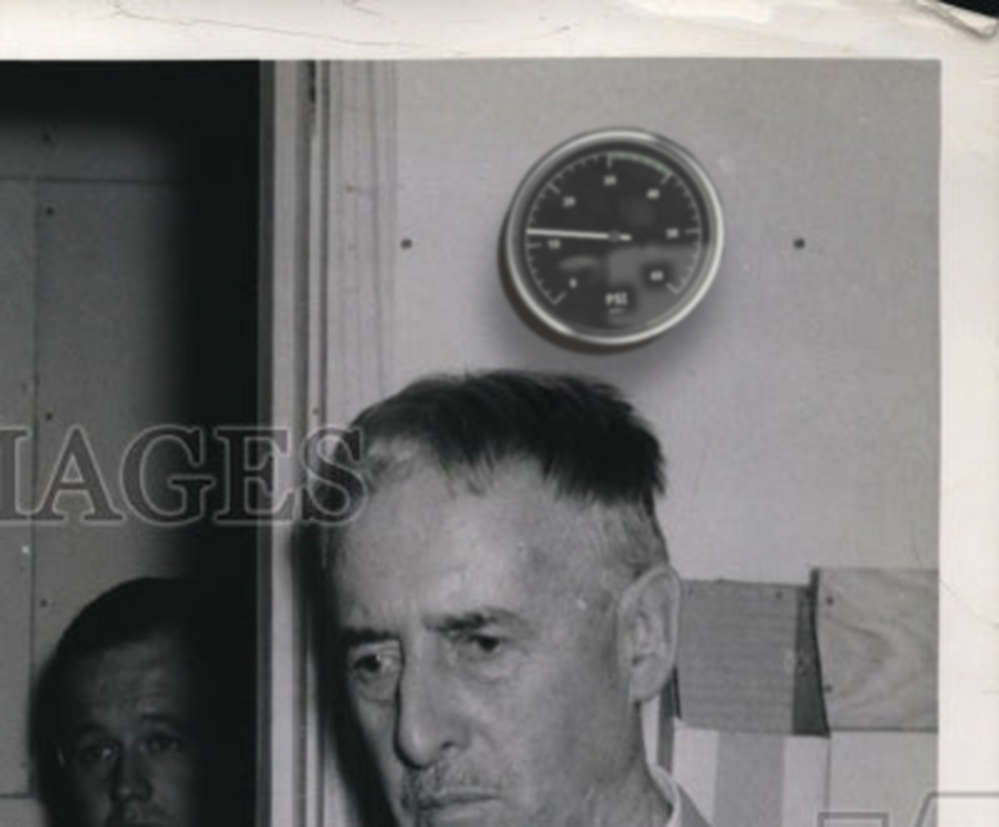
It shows value=12 unit=psi
